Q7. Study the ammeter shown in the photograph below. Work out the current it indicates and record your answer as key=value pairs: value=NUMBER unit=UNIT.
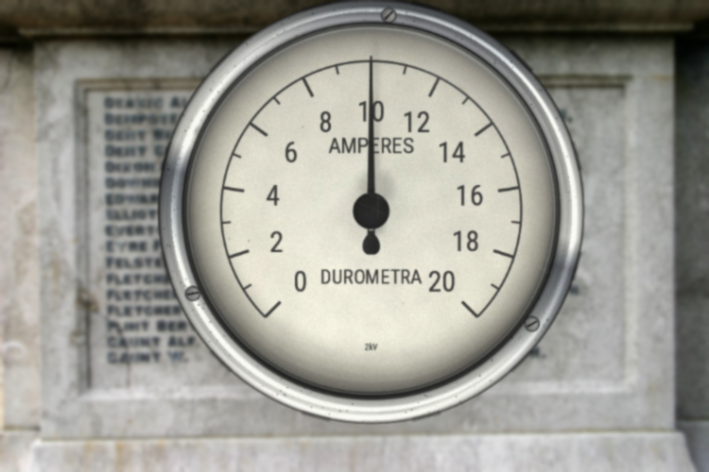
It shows value=10 unit=A
